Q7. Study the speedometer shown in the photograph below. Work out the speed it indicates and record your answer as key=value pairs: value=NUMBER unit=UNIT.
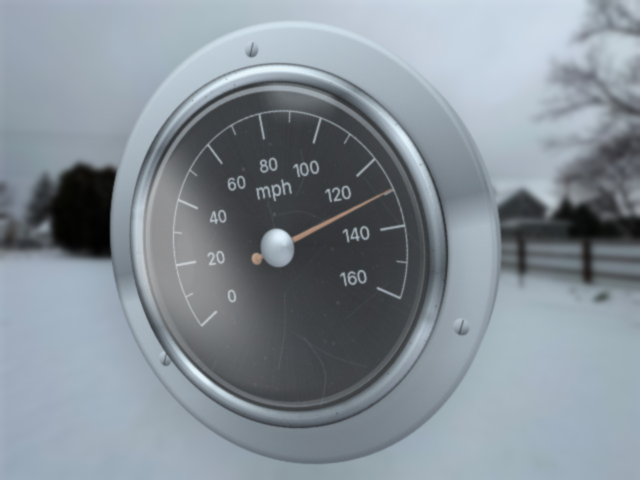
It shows value=130 unit=mph
